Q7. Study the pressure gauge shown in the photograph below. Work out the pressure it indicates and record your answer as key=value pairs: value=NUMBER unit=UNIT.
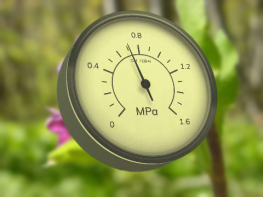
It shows value=0.7 unit=MPa
